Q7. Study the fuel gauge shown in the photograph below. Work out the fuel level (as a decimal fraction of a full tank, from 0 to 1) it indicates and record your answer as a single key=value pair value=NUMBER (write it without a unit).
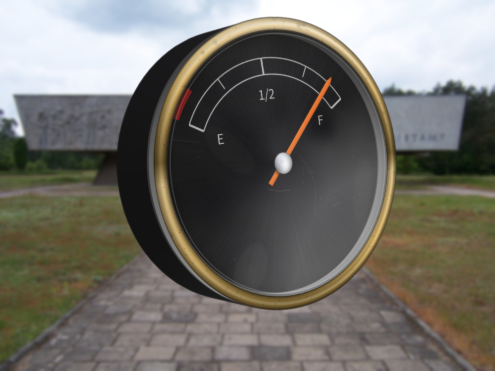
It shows value=0.875
